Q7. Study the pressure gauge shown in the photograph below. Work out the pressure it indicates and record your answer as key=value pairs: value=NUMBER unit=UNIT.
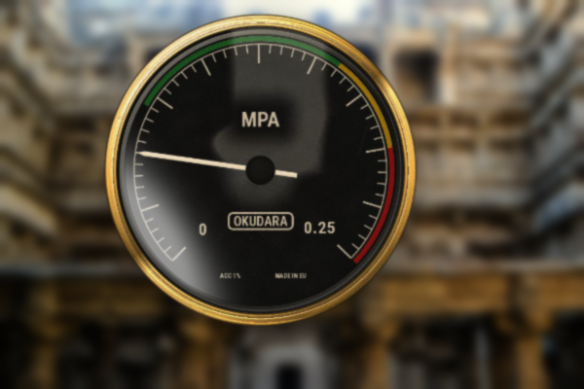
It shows value=0.05 unit=MPa
